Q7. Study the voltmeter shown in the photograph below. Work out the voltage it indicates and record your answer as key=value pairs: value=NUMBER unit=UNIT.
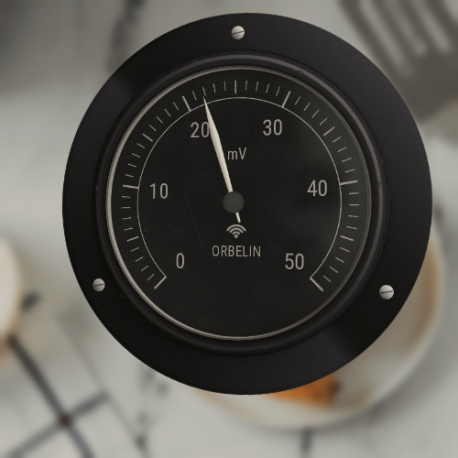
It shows value=22 unit=mV
